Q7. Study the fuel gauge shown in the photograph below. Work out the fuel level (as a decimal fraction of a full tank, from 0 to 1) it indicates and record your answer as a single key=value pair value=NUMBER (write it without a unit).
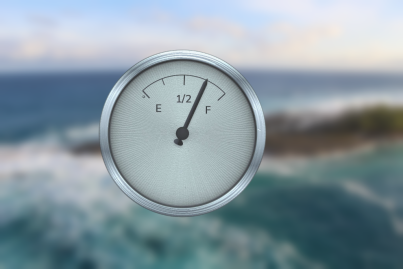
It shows value=0.75
